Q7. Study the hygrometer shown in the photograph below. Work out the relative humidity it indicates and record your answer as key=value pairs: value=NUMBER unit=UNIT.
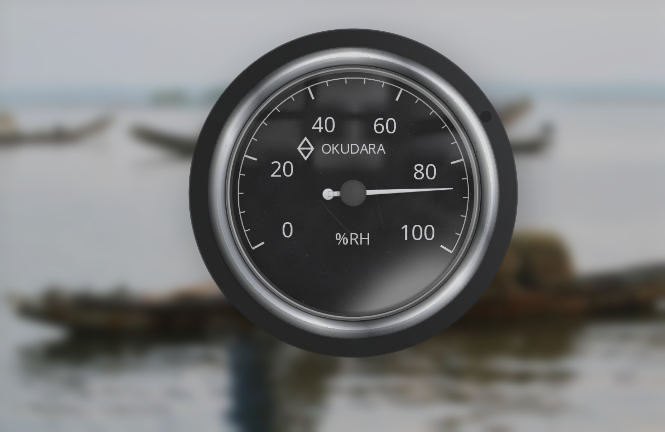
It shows value=86 unit=%
